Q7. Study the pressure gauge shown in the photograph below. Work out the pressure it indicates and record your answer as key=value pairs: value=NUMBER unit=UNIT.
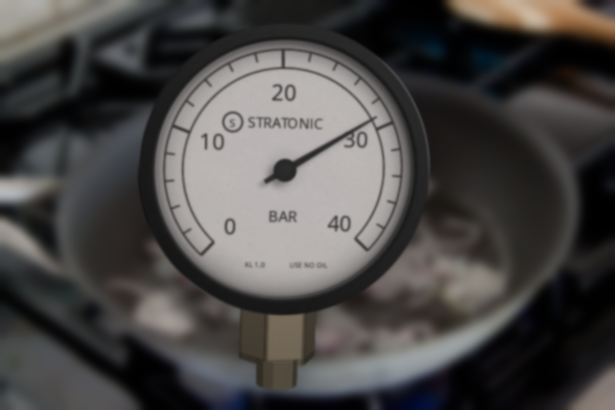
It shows value=29 unit=bar
